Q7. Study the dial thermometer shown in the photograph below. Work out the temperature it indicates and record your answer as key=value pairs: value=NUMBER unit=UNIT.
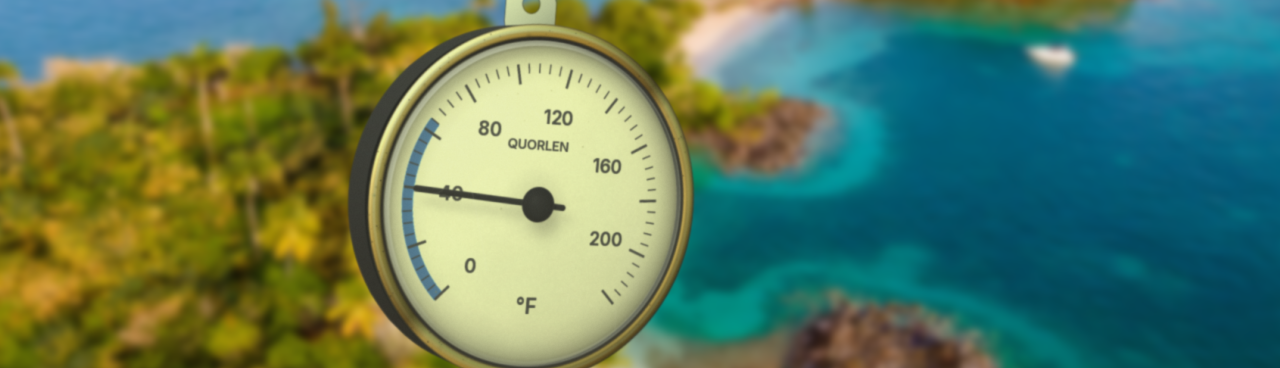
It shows value=40 unit=°F
